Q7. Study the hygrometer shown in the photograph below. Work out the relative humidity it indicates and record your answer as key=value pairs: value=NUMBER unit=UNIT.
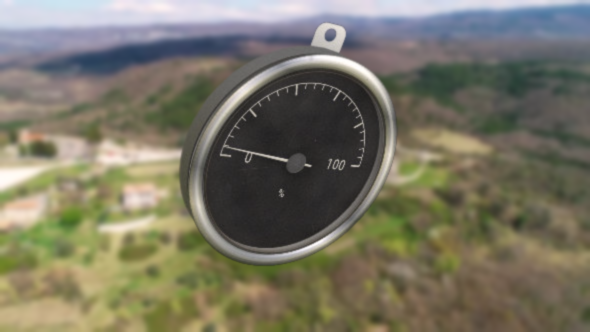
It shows value=4 unit=%
